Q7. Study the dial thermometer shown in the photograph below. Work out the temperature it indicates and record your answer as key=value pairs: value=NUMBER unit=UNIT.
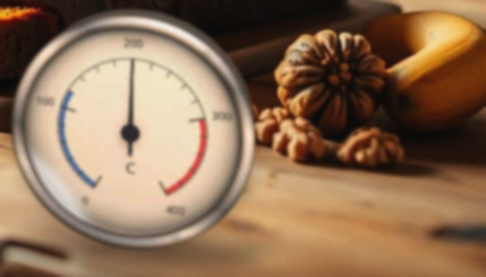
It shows value=200 unit=°C
